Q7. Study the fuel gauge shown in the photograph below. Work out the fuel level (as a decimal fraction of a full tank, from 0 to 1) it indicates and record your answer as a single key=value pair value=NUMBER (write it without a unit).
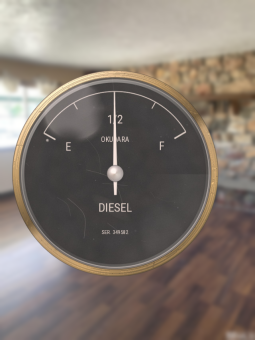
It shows value=0.5
